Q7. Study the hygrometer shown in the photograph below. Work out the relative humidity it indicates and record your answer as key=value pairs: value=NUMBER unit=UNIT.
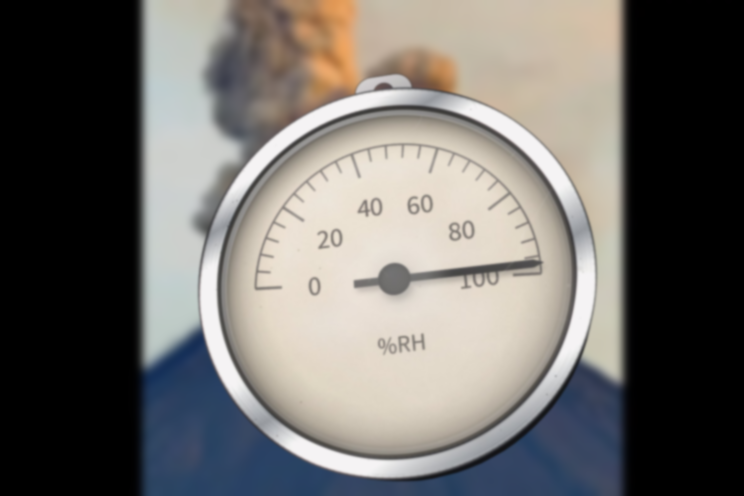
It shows value=98 unit=%
